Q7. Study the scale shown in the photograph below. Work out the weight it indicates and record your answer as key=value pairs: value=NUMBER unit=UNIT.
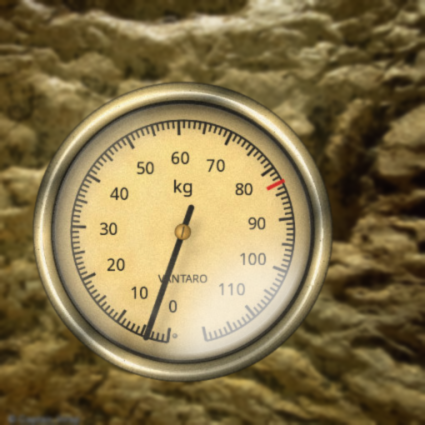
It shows value=4 unit=kg
